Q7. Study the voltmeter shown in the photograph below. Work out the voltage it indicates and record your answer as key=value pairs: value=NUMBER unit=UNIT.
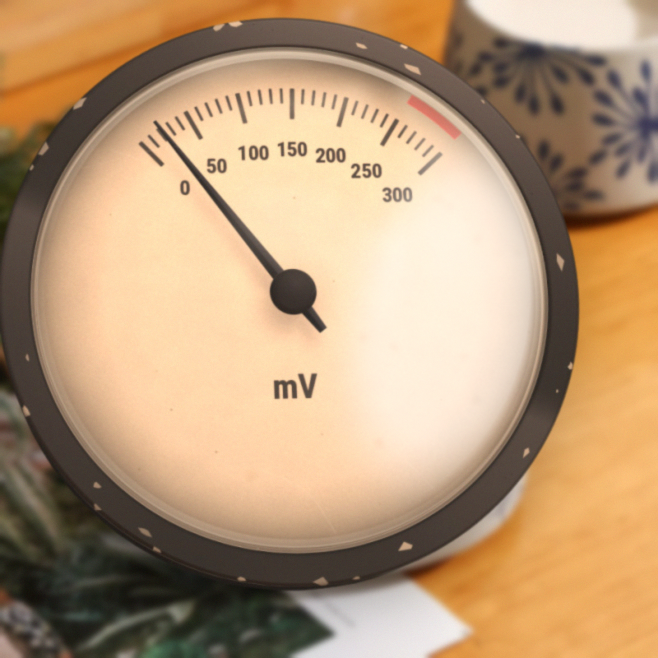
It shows value=20 unit=mV
